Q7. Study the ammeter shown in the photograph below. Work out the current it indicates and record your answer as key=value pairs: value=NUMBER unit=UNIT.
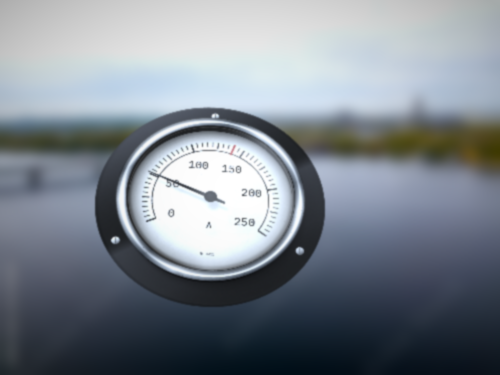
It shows value=50 unit=A
